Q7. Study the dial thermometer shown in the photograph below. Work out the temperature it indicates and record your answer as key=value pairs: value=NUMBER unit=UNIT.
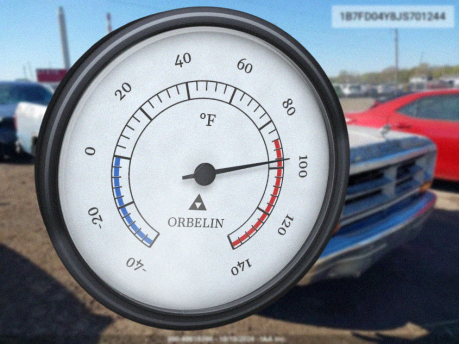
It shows value=96 unit=°F
